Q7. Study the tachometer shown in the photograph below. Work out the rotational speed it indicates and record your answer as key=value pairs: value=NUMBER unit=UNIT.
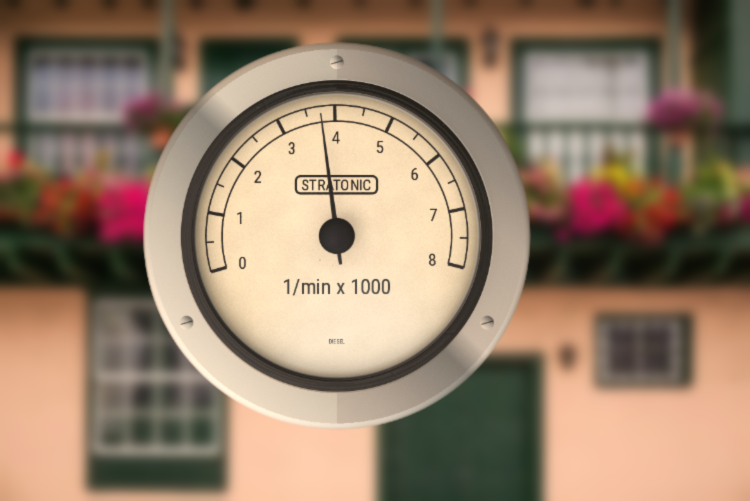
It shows value=3750 unit=rpm
